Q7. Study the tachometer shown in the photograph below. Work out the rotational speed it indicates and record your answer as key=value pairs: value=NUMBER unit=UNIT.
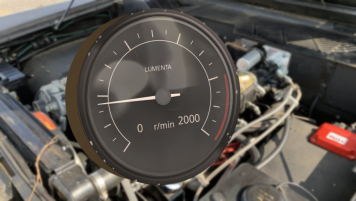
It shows value=350 unit=rpm
